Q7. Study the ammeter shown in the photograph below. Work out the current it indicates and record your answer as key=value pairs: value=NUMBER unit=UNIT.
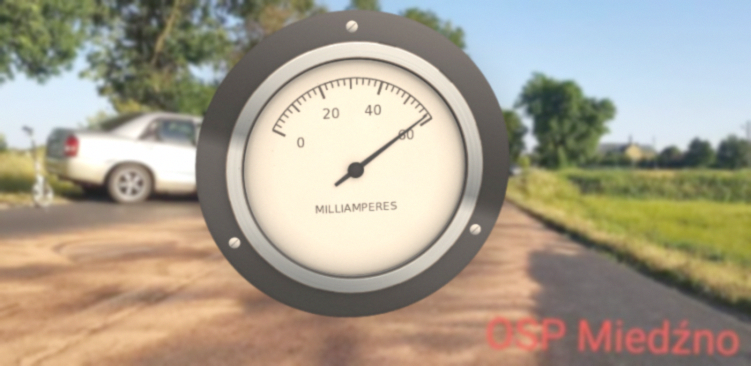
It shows value=58 unit=mA
